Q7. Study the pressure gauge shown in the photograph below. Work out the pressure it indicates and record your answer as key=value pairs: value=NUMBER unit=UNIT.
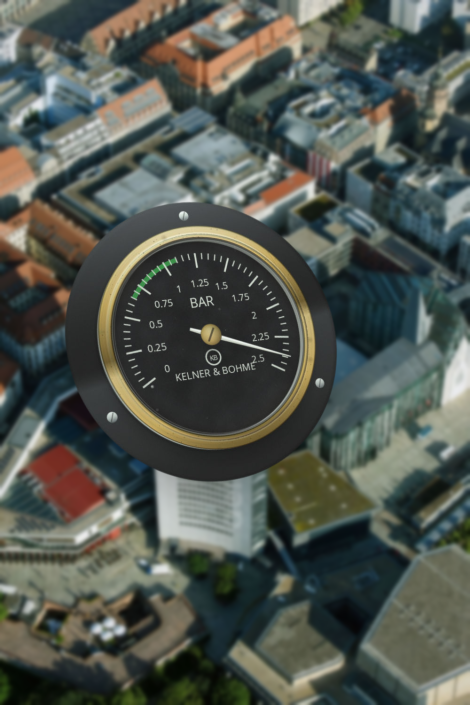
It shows value=2.4 unit=bar
